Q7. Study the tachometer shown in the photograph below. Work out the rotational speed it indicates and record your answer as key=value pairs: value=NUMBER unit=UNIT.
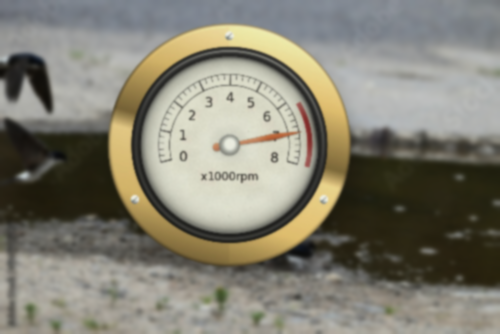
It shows value=7000 unit=rpm
